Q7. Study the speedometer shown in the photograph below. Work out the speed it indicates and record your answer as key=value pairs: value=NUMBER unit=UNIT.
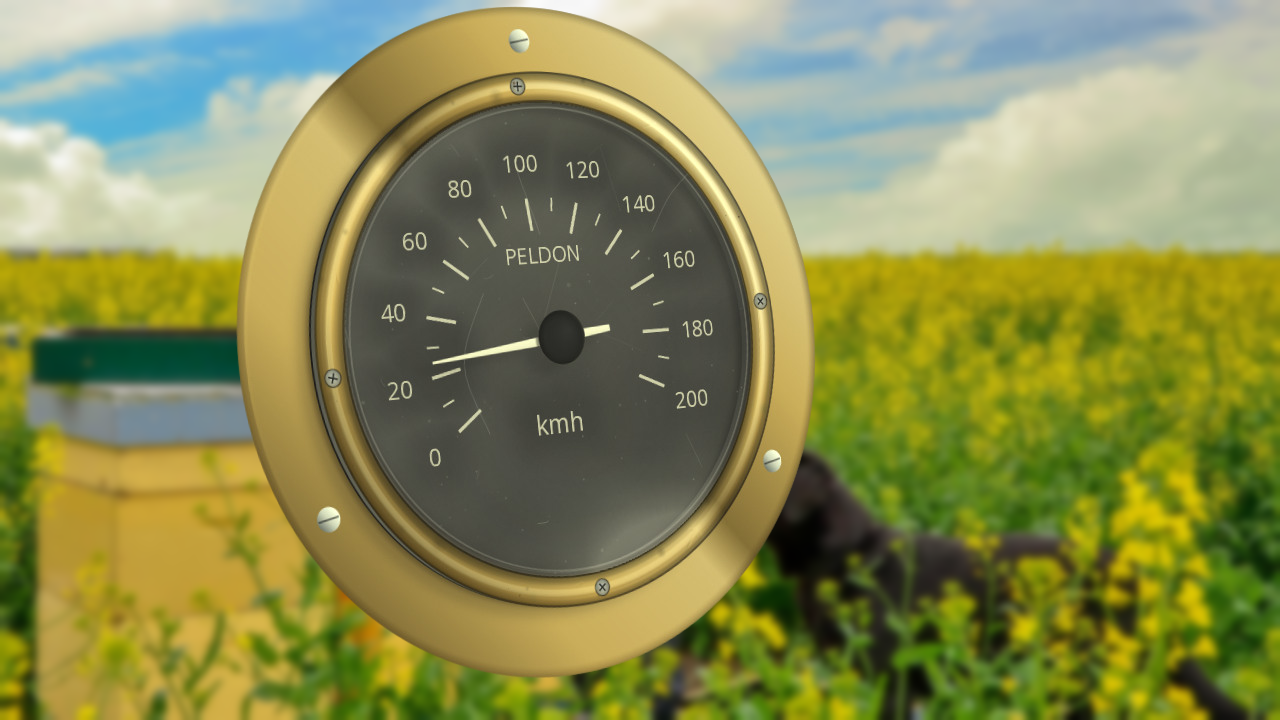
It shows value=25 unit=km/h
